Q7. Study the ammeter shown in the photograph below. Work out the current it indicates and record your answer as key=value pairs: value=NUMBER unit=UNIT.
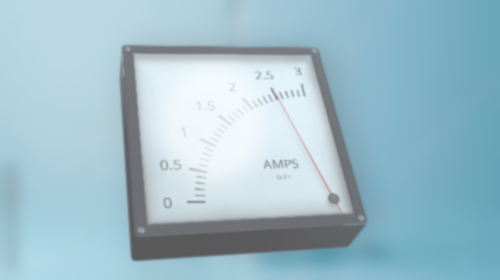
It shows value=2.5 unit=A
